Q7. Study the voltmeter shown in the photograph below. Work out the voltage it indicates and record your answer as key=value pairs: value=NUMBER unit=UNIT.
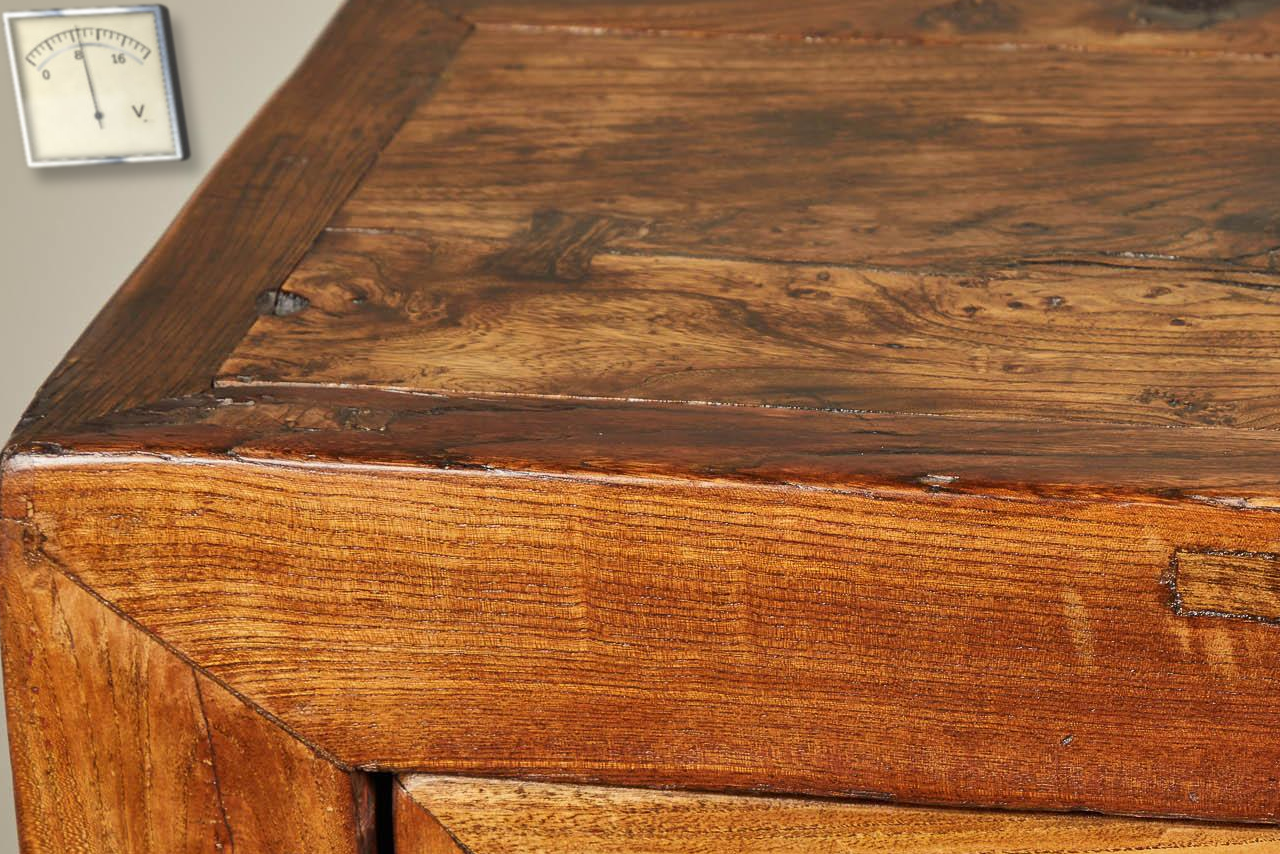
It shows value=9 unit=V
